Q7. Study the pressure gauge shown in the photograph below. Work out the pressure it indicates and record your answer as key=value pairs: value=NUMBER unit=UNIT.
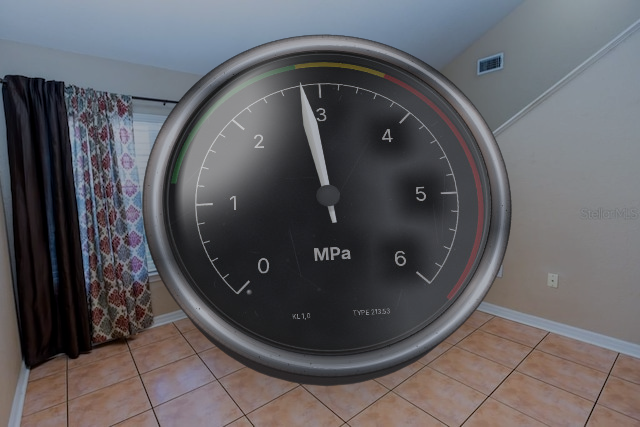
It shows value=2.8 unit=MPa
